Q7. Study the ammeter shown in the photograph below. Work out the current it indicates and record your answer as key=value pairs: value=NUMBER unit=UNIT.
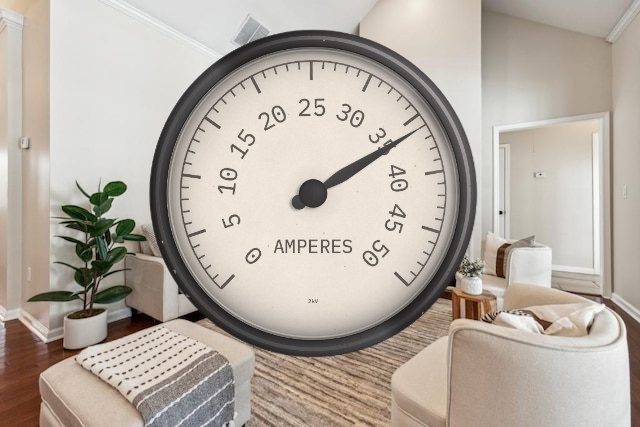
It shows value=36 unit=A
